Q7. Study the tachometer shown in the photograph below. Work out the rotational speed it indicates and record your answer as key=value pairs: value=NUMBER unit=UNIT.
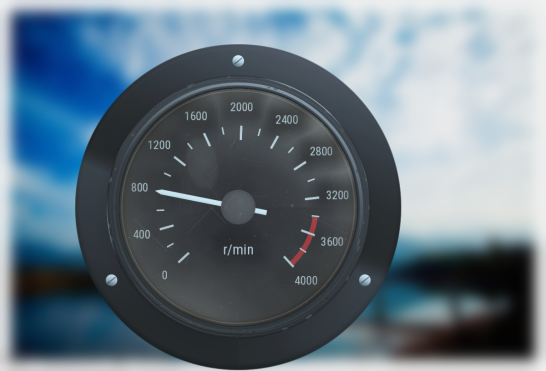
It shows value=800 unit=rpm
